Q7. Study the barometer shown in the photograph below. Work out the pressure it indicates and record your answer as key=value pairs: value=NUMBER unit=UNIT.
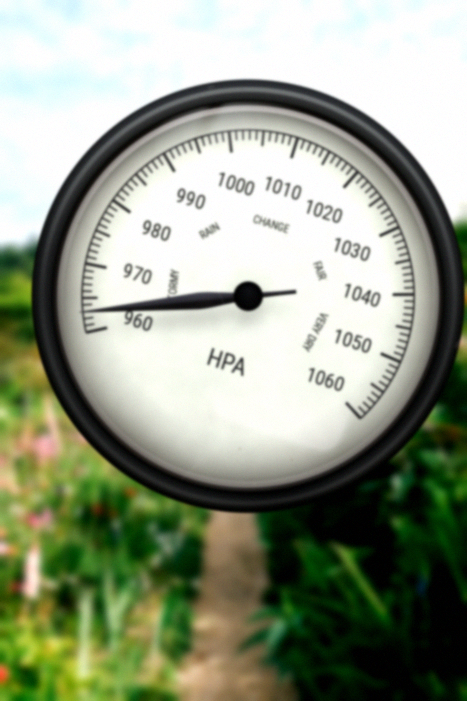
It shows value=963 unit=hPa
